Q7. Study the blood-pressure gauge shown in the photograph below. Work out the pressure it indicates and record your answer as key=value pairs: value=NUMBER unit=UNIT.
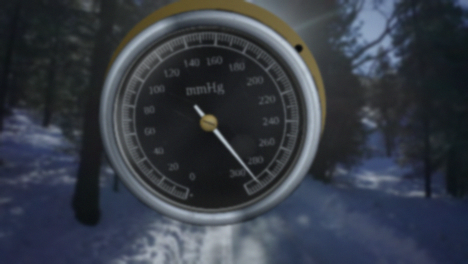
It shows value=290 unit=mmHg
